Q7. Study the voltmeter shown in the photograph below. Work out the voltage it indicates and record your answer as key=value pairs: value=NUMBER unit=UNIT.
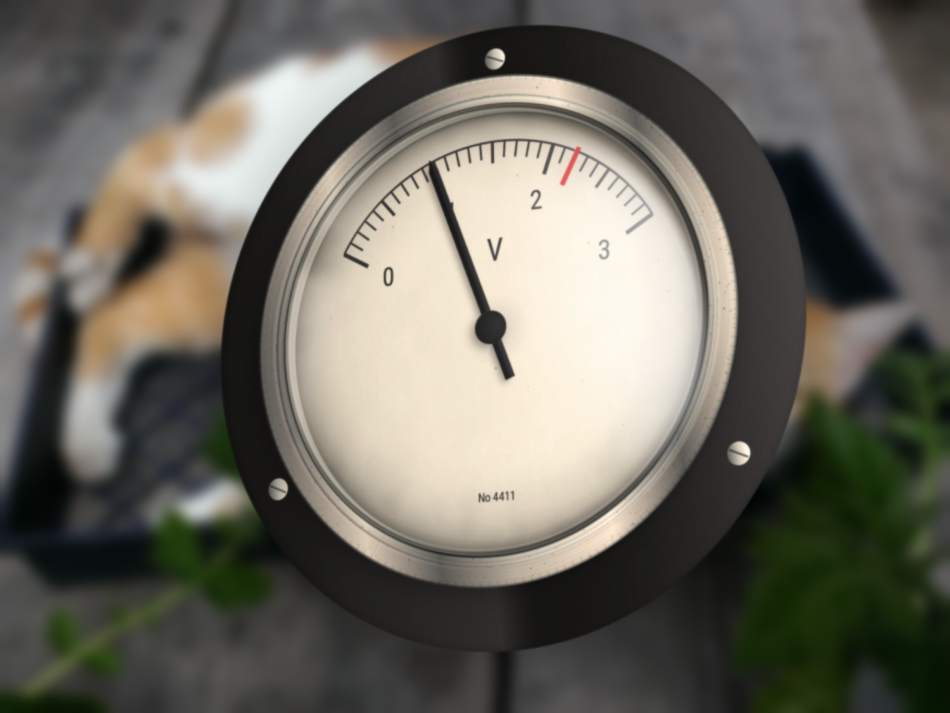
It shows value=1 unit=V
